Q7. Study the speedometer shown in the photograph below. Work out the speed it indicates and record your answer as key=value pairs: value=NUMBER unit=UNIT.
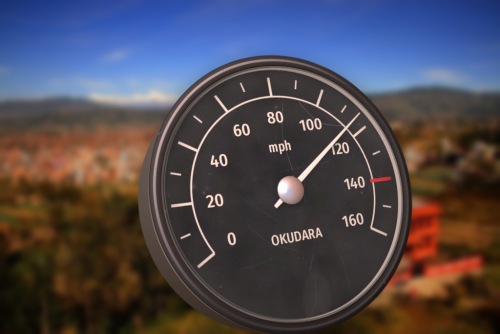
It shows value=115 unit=mph
